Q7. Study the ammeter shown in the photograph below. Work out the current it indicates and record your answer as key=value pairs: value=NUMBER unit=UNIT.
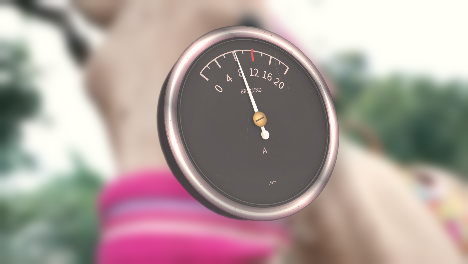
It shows value=8 unit=A
